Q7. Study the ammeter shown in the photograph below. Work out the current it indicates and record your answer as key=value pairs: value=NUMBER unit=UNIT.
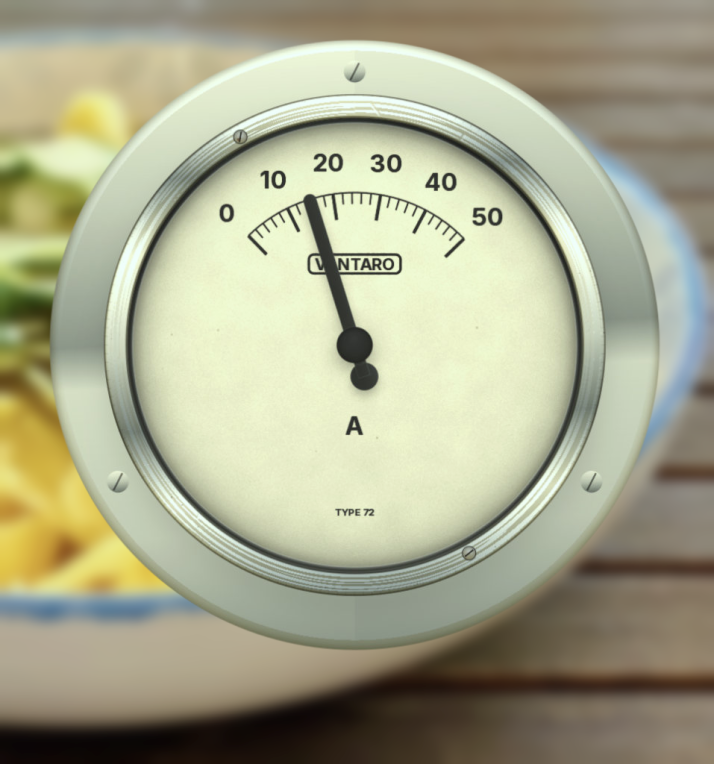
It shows value=15 unit=A
